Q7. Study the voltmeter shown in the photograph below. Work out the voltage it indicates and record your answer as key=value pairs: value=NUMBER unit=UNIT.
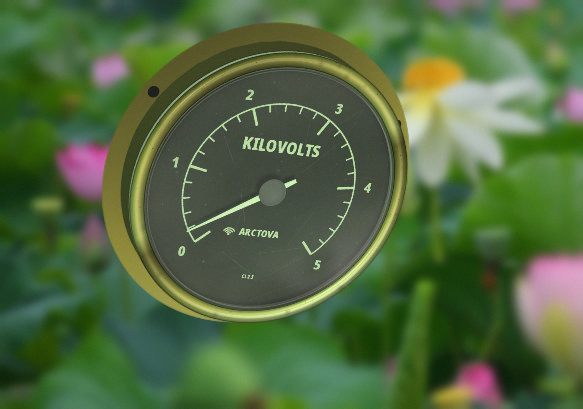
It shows value=0.2 unit=kV
